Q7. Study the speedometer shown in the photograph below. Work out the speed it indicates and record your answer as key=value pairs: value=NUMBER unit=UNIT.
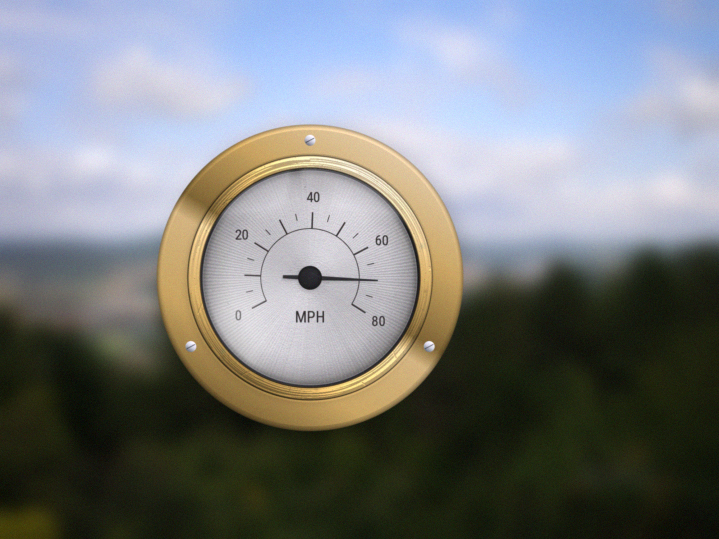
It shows value=70 unit=mph
